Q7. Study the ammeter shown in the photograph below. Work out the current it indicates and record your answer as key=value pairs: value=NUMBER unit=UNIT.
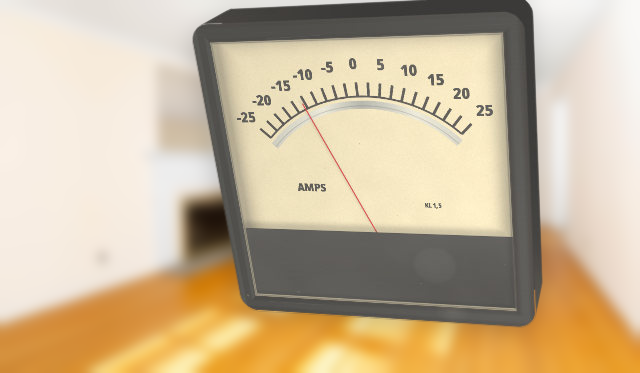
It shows value=-12.5 unit=A
